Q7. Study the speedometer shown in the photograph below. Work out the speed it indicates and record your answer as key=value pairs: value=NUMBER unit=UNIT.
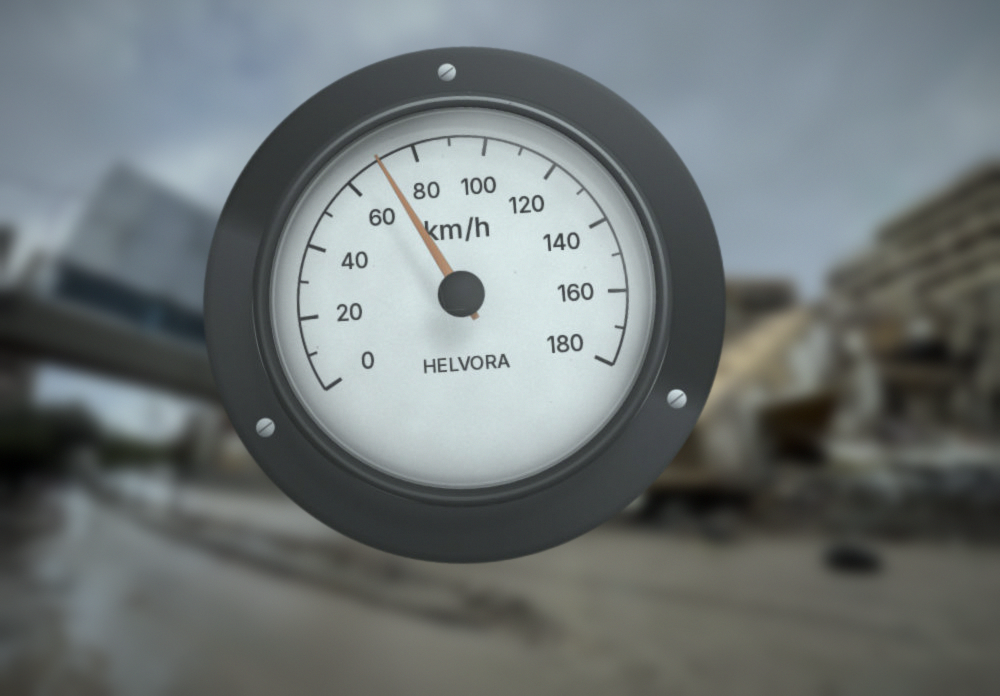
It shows value=70 unit=km/h
